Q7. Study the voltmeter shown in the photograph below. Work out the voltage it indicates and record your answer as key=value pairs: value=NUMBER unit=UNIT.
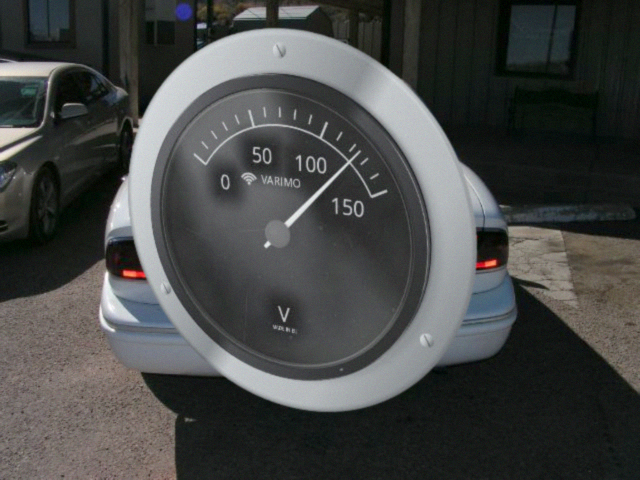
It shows value=125 unit=V
